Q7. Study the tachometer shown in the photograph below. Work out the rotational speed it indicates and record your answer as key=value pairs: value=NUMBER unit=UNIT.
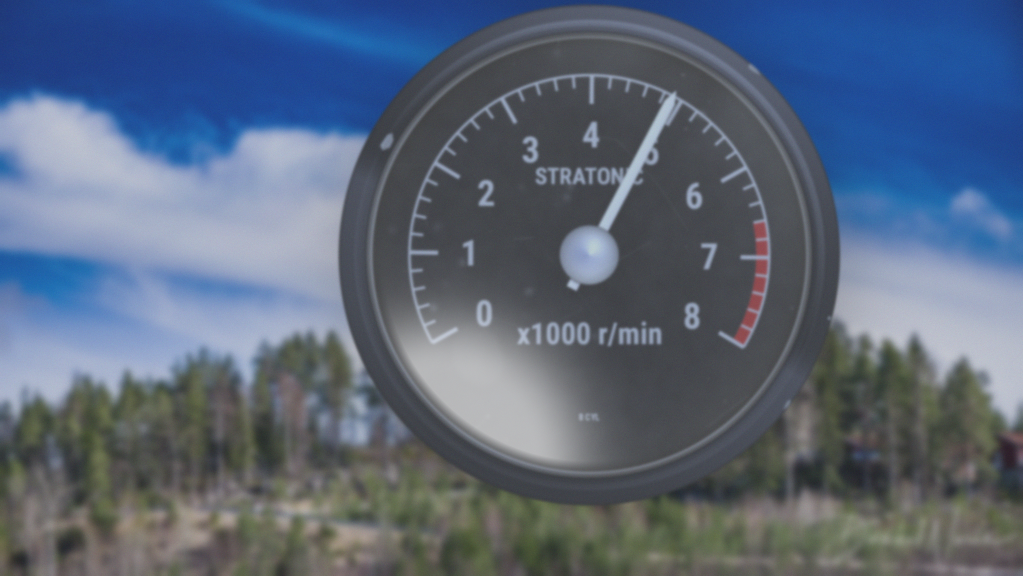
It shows value=4900 unit=rpm
